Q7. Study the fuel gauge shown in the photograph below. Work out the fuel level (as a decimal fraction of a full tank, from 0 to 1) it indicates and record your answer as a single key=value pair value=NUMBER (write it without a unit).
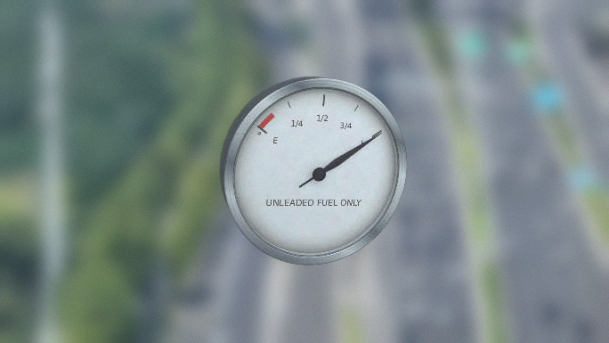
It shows value=1
